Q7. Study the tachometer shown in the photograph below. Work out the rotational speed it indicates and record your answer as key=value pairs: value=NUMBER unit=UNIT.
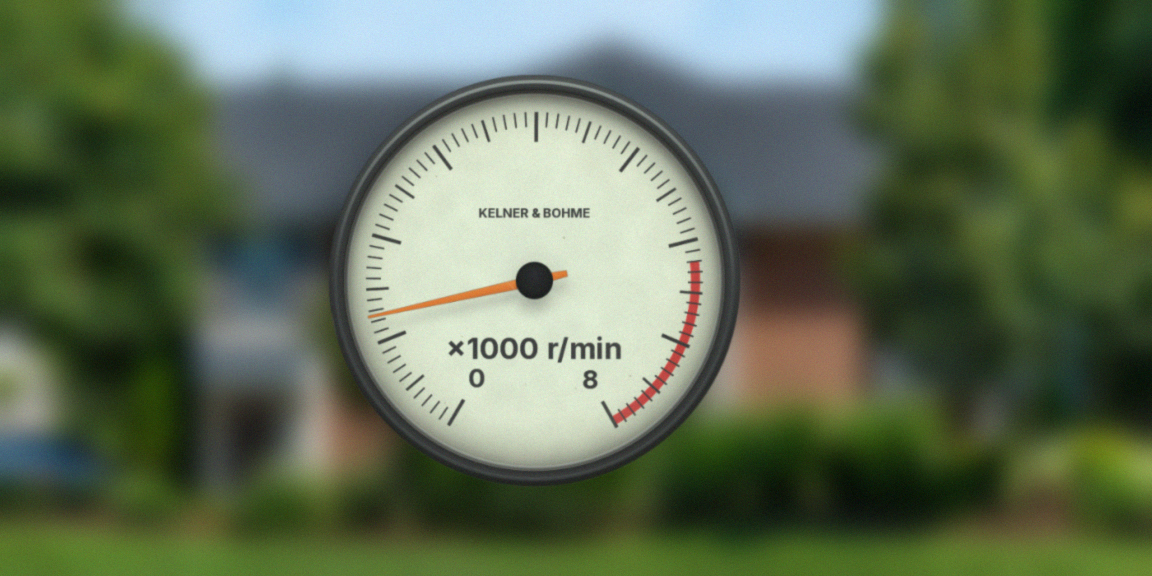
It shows value=1250 unit=rpm
